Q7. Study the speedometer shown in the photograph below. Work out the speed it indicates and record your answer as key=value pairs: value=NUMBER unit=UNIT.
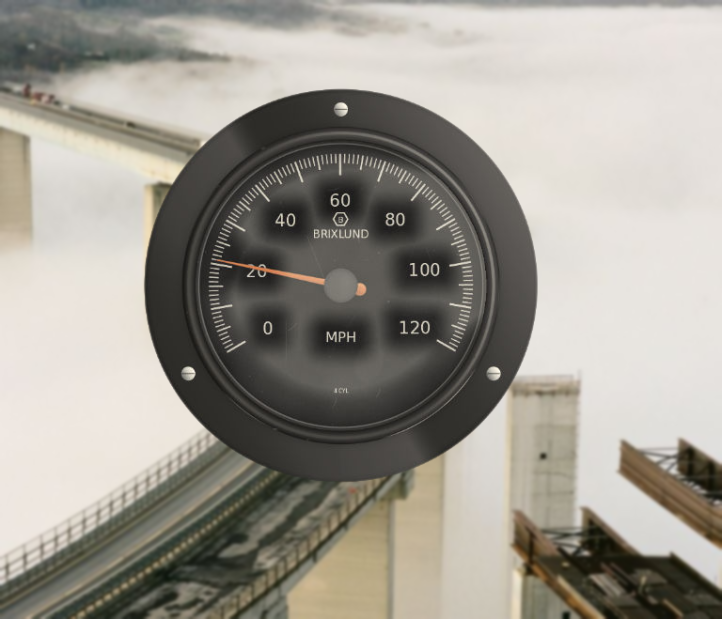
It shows value=21 unit=mph
